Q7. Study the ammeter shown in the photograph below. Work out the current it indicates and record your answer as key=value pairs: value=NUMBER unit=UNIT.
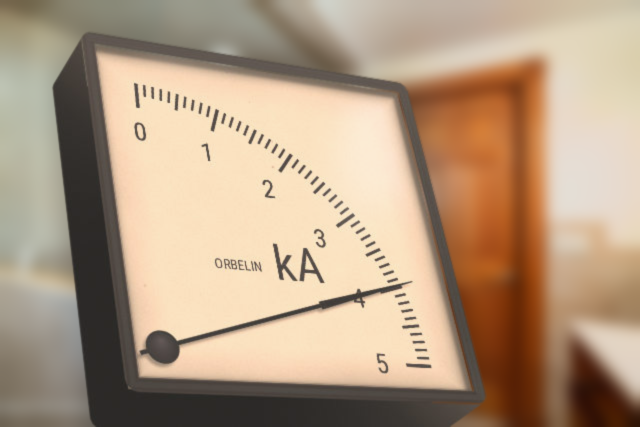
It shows value=4 unit=kA
